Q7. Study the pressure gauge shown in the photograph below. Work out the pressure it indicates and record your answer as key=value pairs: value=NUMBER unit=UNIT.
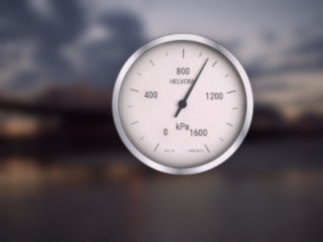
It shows value=950 unit=kPa
